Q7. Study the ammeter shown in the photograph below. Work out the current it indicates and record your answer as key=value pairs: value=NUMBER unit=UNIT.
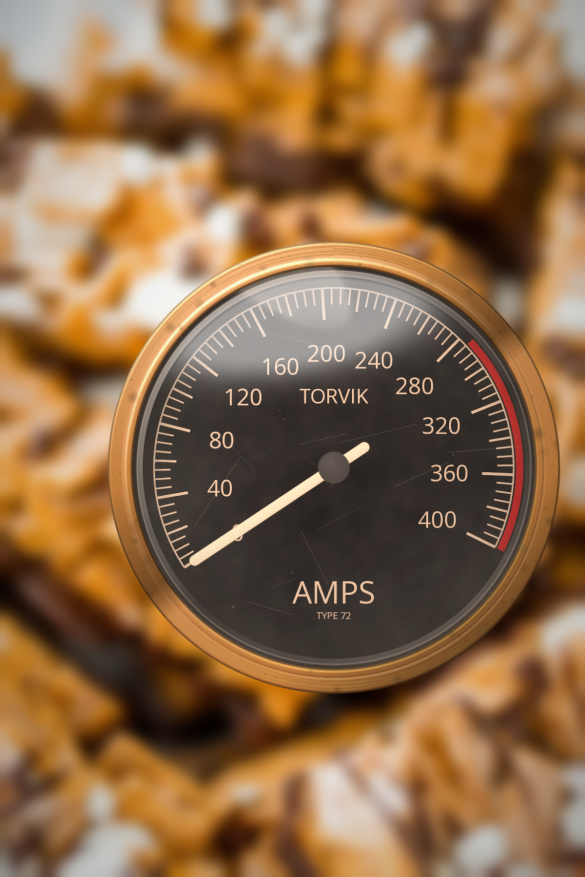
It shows value=0 unit=A
